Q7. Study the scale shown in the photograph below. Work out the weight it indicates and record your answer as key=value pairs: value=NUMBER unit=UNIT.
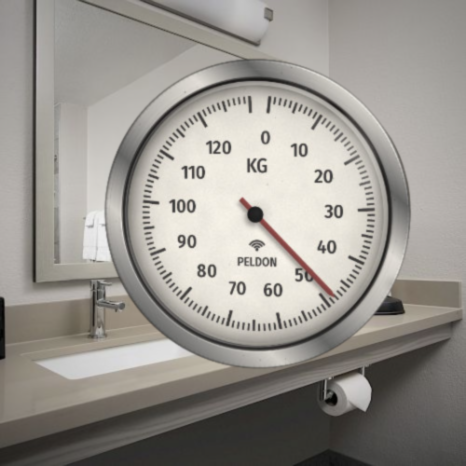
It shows value=48 unit=kg
